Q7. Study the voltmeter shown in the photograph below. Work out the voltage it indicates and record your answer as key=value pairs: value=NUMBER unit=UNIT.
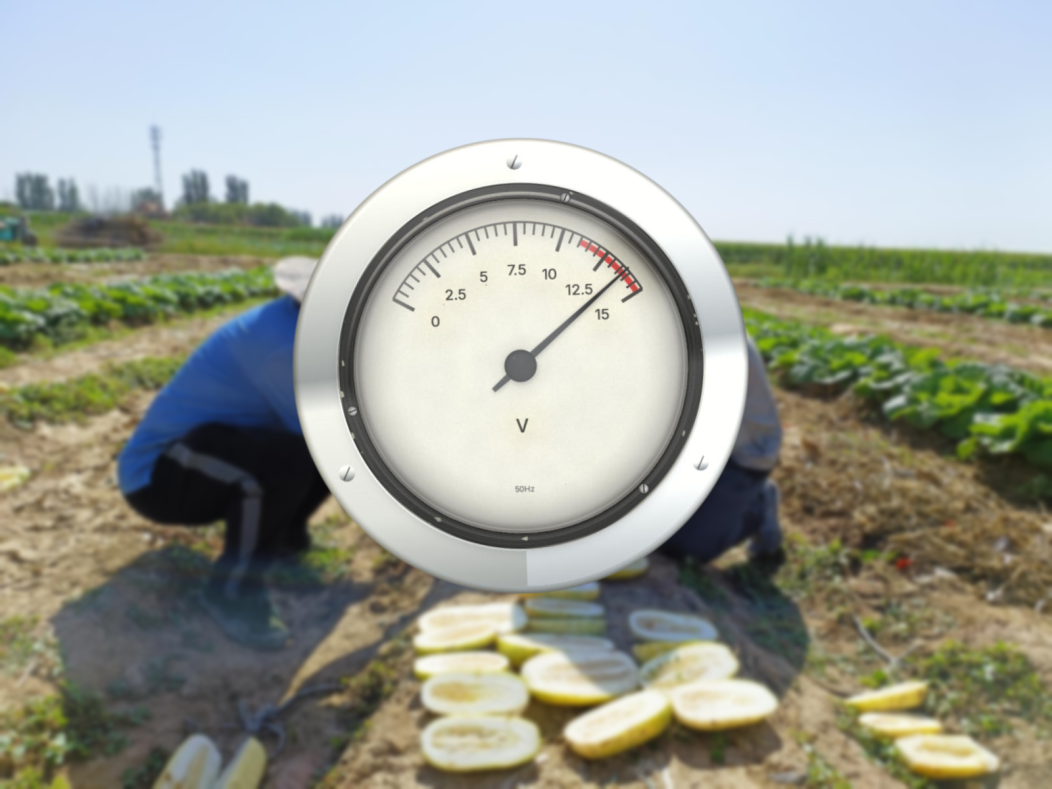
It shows value=13.75 unit=V
